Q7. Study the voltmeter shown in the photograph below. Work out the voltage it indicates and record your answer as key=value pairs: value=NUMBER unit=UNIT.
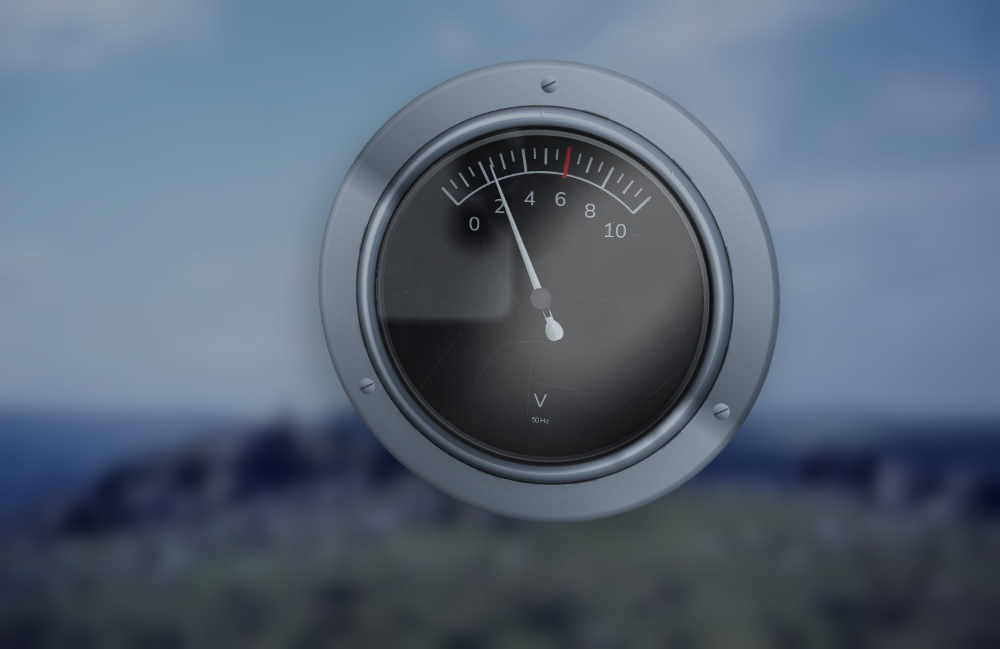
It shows value=2.5 unit=V
